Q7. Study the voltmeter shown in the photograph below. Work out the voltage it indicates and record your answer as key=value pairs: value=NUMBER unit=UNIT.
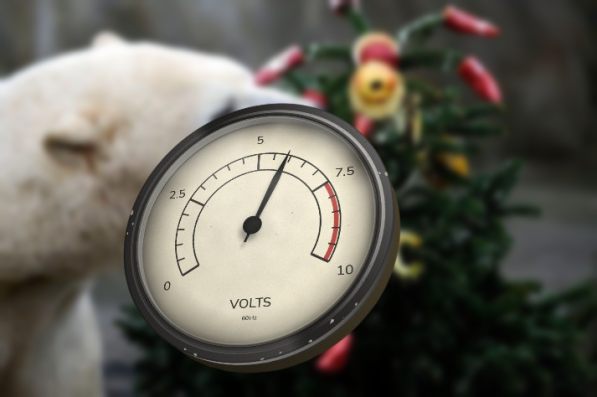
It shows value=6 unit=V
